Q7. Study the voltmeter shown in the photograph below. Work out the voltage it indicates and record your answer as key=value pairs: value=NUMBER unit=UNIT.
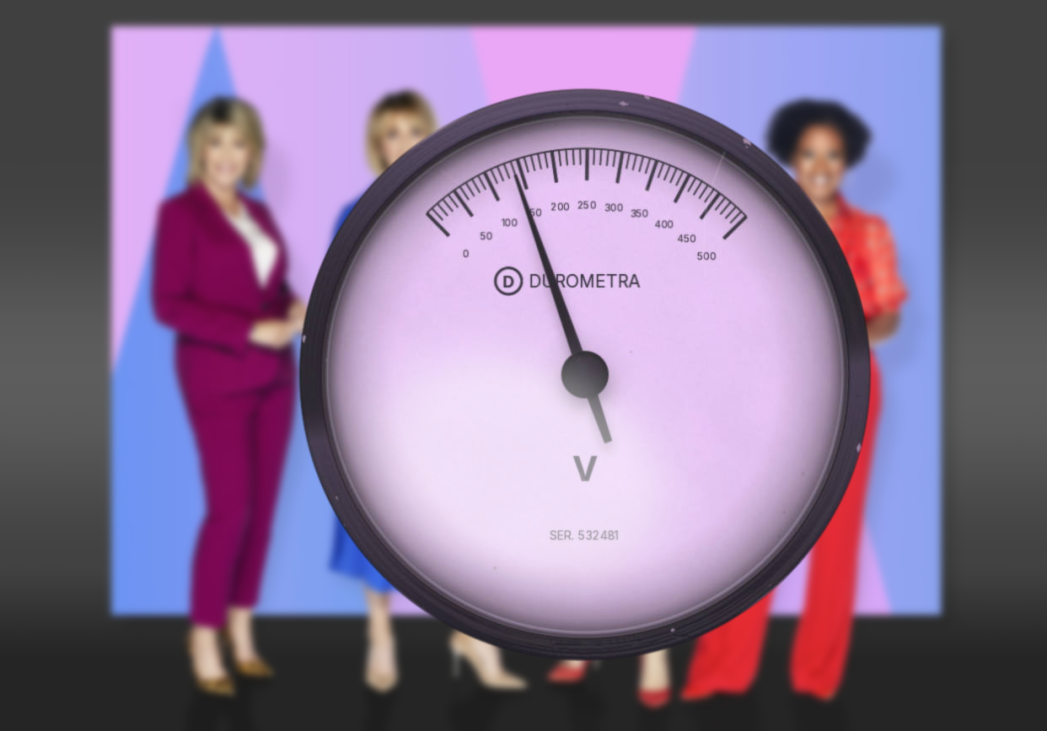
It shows value=140 unit=V
